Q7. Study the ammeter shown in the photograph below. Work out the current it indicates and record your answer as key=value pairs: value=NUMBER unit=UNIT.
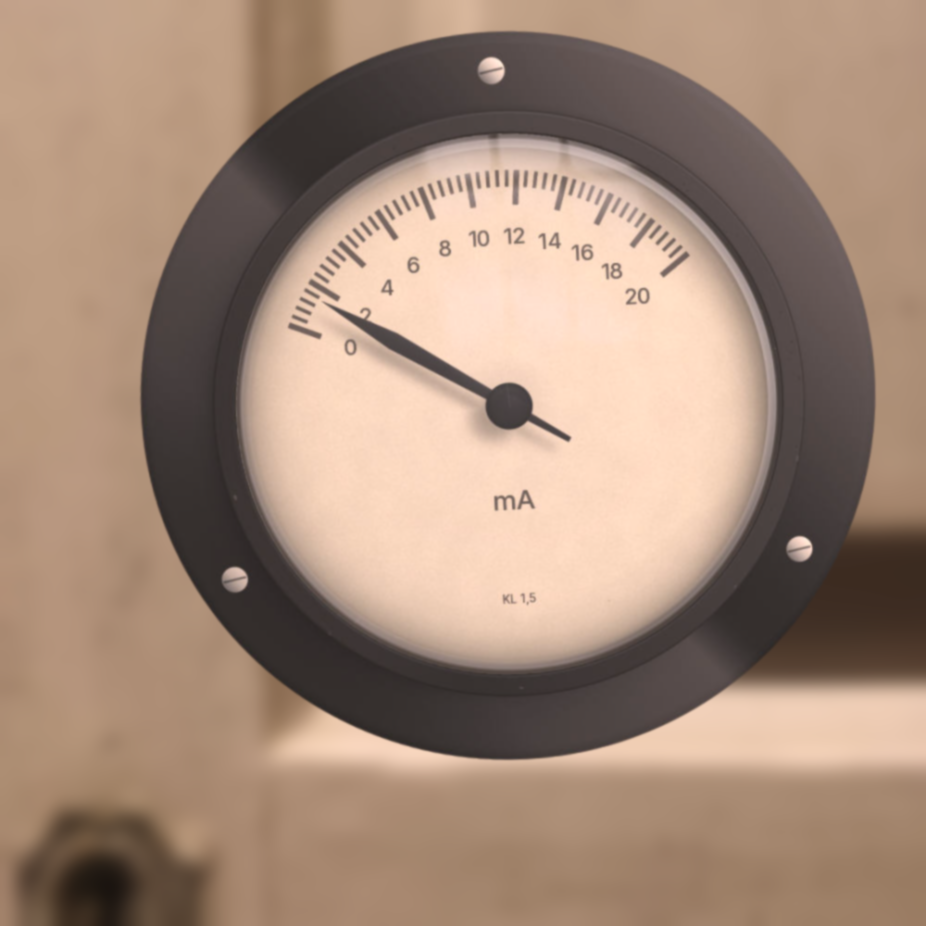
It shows value=1.6 unit=mA
